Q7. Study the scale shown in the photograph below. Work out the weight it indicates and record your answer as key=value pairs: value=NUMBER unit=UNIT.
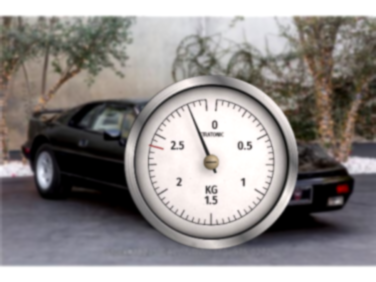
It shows value=2.85 unit=kg
